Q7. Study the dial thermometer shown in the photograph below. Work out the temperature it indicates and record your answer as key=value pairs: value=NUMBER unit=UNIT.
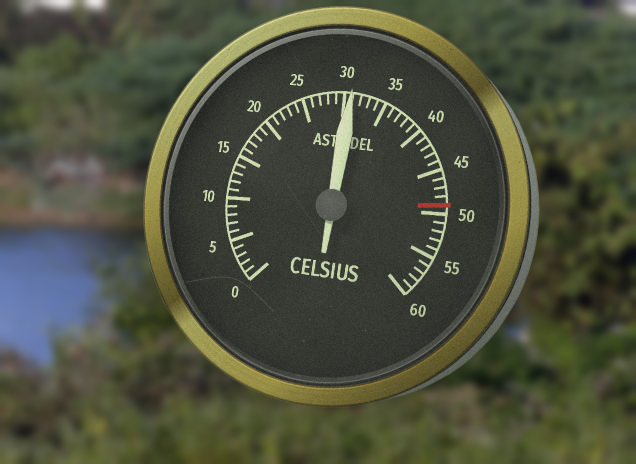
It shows value=31 unit=°C
